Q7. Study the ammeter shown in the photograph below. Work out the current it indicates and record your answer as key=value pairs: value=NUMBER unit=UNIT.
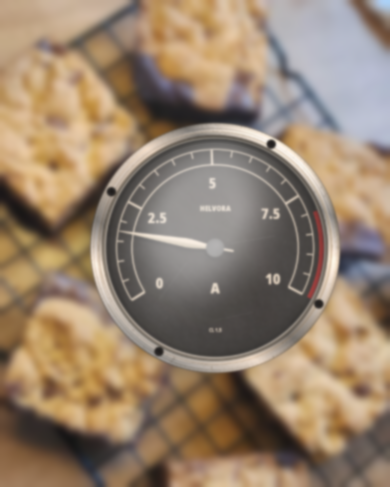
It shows value=1.75 unit=A
